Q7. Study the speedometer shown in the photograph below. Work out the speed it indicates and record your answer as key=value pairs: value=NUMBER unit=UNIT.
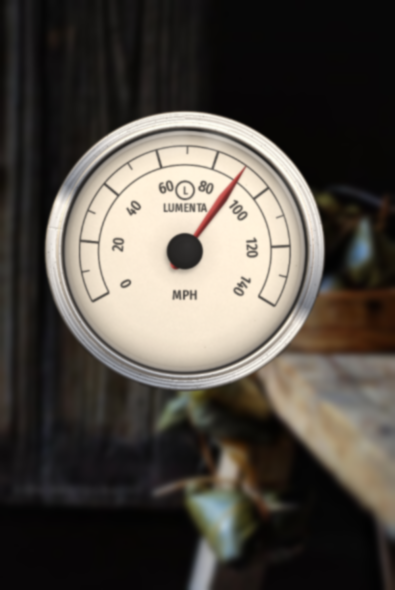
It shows value=90 unit=mph
